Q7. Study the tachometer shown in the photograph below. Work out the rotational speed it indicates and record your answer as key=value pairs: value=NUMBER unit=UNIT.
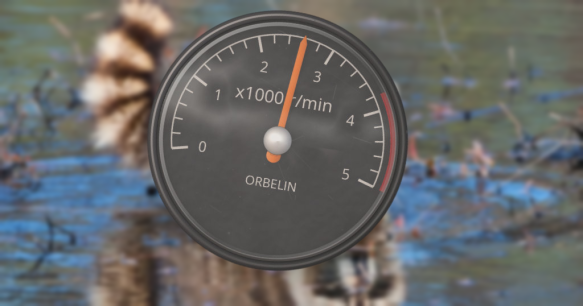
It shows value=2600 unit=rpm
